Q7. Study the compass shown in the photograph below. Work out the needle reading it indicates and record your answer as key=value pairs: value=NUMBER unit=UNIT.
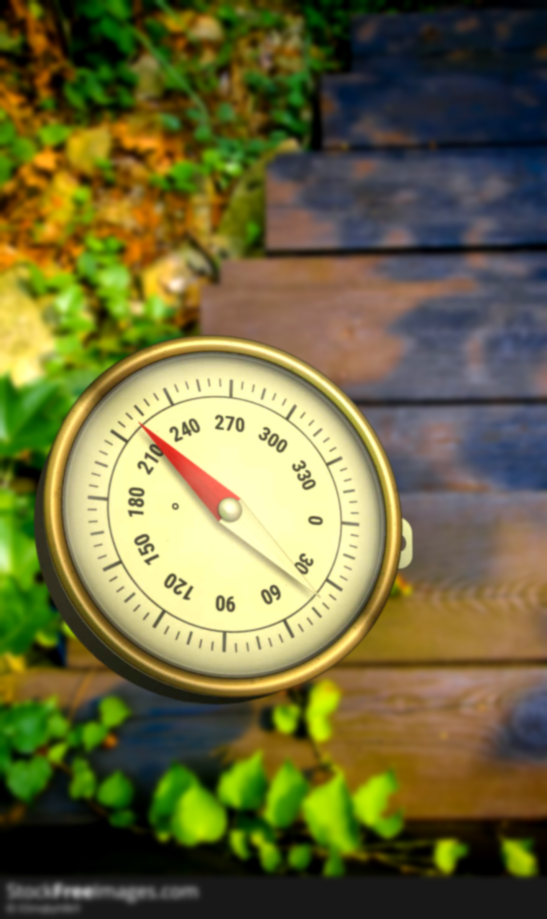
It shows value=220 unit=°
